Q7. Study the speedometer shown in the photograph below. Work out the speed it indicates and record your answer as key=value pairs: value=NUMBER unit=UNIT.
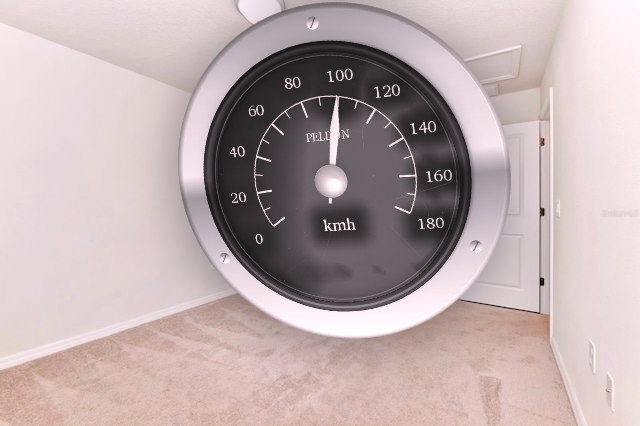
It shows value=100 unit=km/h
